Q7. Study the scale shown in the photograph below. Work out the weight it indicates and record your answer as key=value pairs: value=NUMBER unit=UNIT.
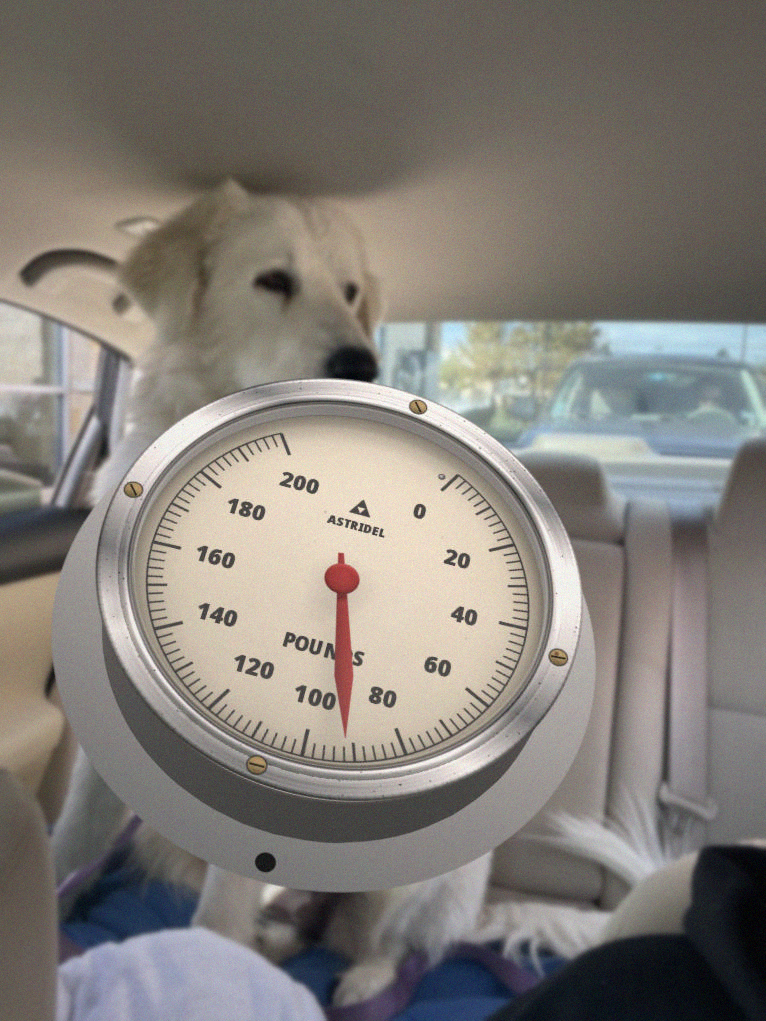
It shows value=92 unit=lb
